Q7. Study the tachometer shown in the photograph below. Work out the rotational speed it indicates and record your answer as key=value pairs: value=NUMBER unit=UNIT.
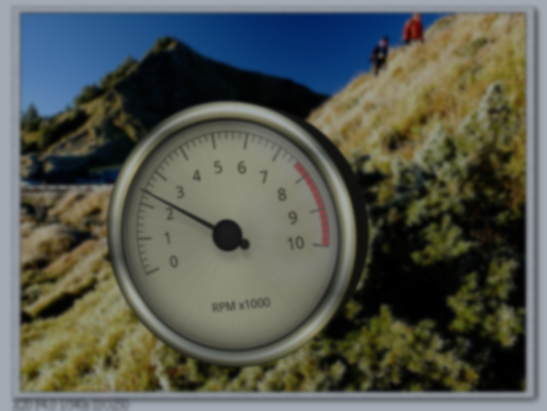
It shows value=2400 unit=rpm
